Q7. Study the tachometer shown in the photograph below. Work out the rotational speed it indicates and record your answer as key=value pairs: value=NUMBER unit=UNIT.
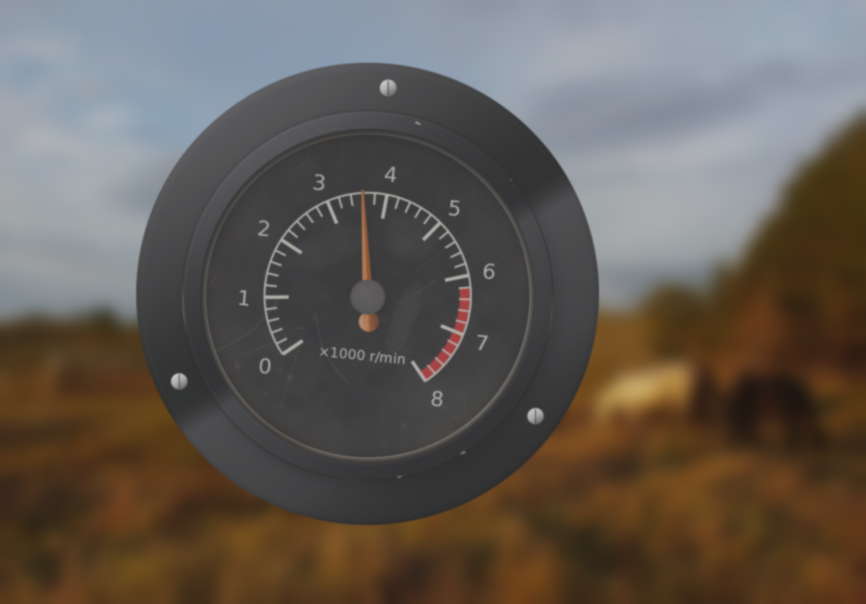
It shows value=3600 unit=rpm
